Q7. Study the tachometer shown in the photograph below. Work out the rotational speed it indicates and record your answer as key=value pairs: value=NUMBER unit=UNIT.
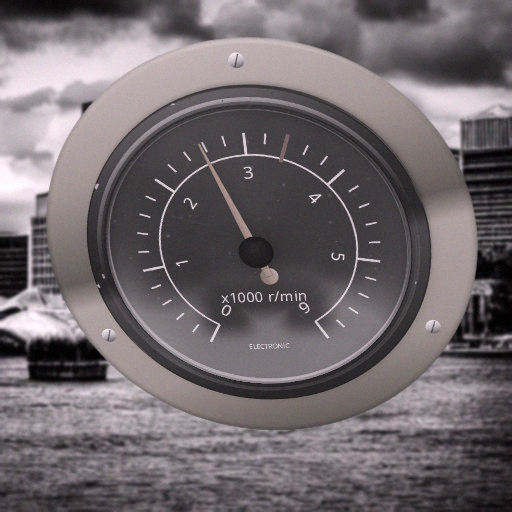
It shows value=2600 unit=rpm
